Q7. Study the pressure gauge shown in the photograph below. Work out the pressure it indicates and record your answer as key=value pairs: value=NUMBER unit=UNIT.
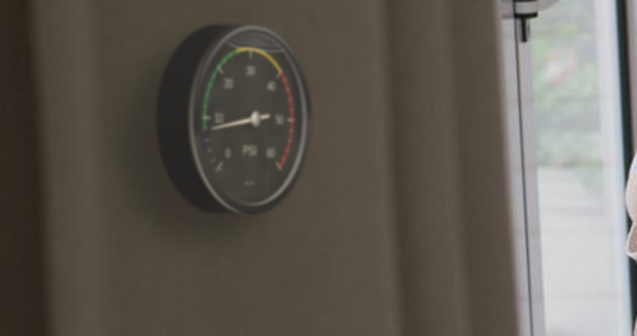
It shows value=8 unit=psi
